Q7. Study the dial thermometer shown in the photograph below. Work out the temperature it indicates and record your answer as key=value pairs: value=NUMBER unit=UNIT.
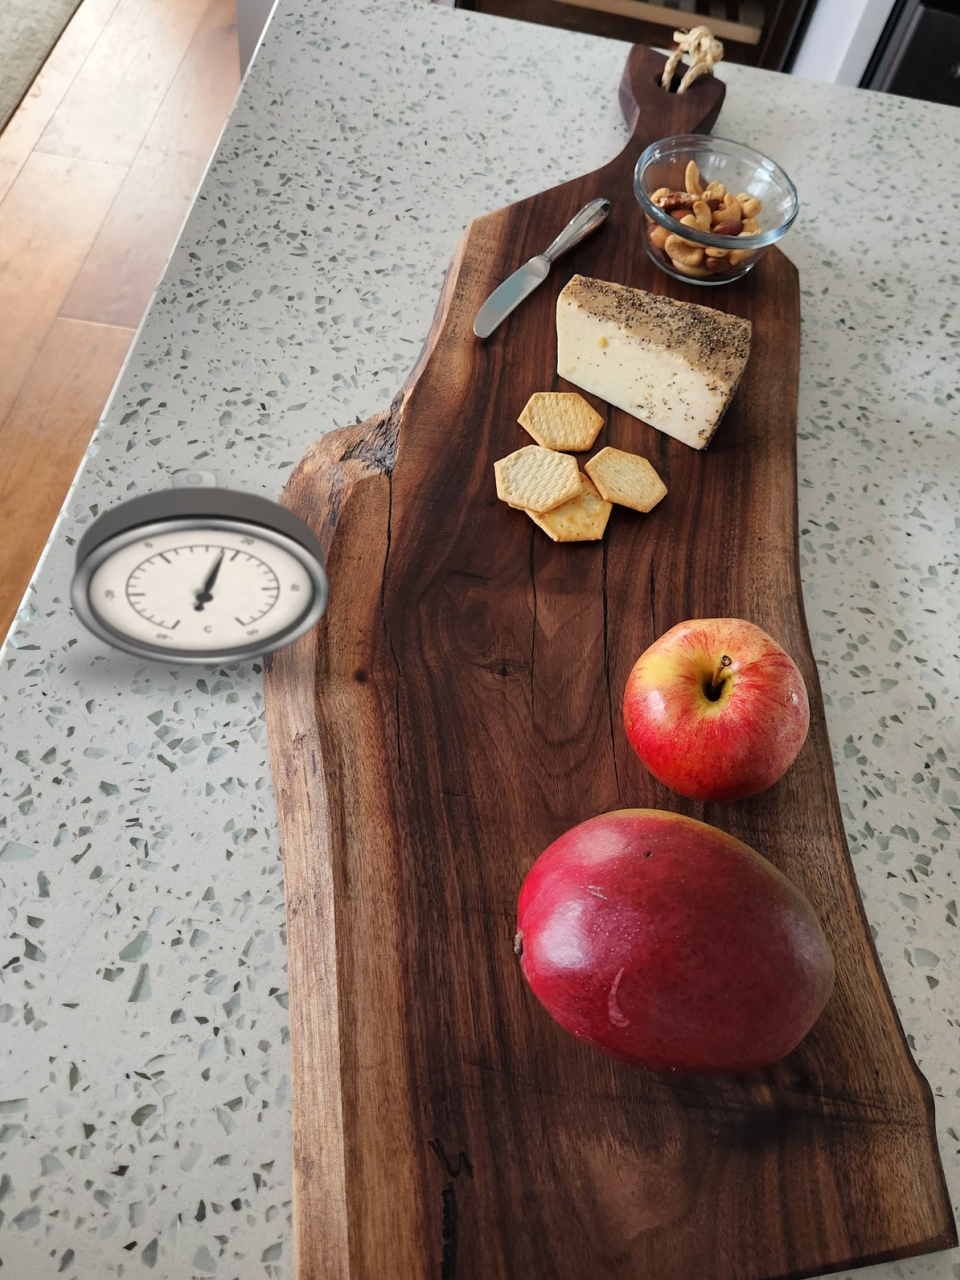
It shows value=16 unit=°C
